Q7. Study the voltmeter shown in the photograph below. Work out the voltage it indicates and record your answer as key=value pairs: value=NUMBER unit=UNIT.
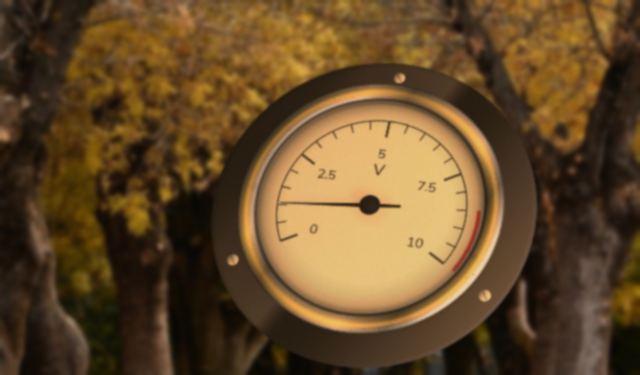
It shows value=1 unit=V
